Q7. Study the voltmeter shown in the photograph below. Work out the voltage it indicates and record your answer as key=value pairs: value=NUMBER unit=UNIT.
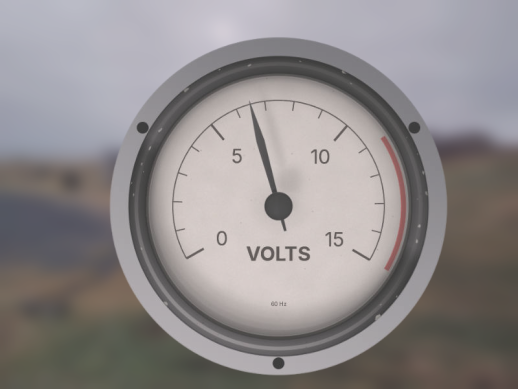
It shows value=6.5 unit=V
